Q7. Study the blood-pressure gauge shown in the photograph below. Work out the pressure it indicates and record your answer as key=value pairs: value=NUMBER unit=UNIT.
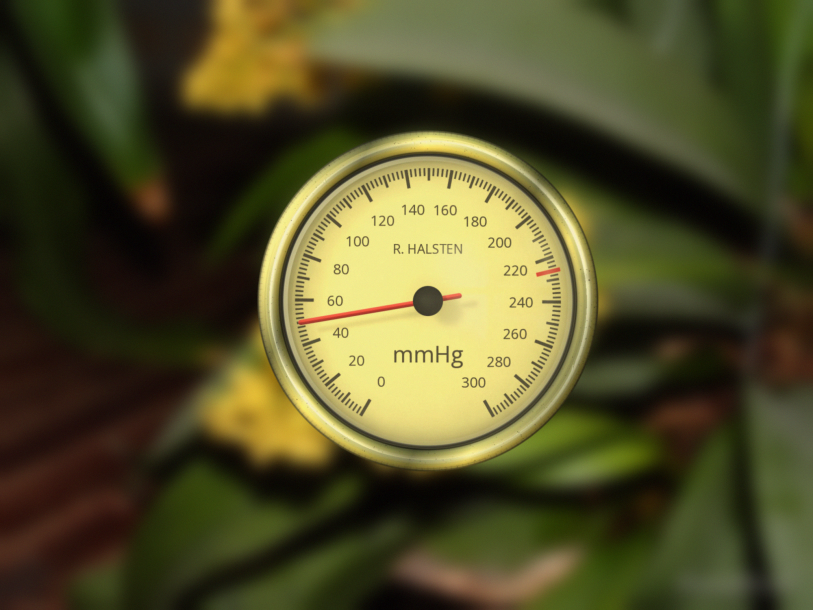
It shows value=50 unit=mmHg
